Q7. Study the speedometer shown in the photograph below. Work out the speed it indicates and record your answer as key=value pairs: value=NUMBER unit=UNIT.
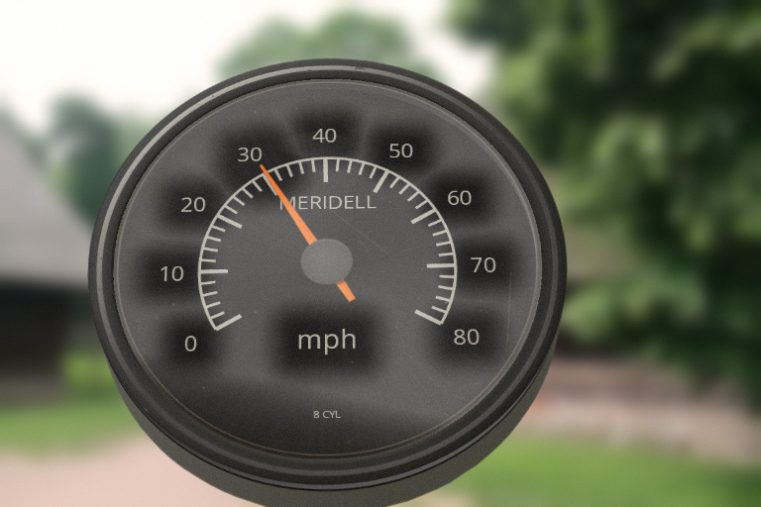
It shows value=30 unit=mph
